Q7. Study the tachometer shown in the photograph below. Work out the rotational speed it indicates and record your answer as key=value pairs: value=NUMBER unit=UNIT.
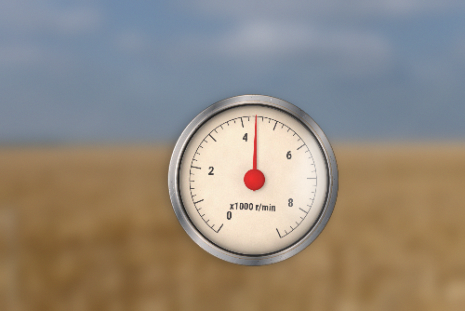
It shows value=4400 unit=rpm
